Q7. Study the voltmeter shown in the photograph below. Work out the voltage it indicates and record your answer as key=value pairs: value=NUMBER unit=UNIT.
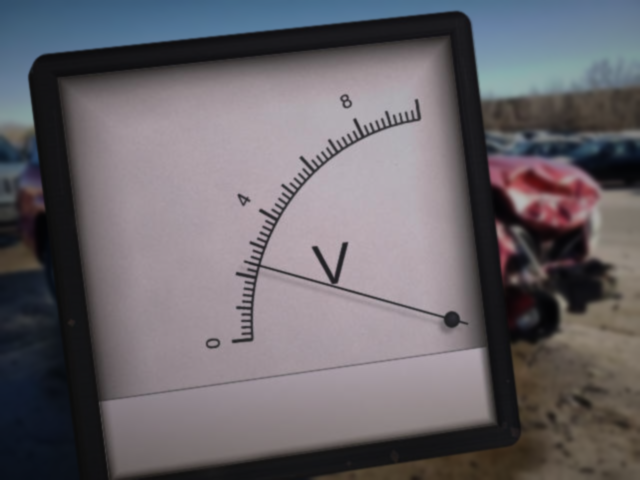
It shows value=2.4 unit=V
